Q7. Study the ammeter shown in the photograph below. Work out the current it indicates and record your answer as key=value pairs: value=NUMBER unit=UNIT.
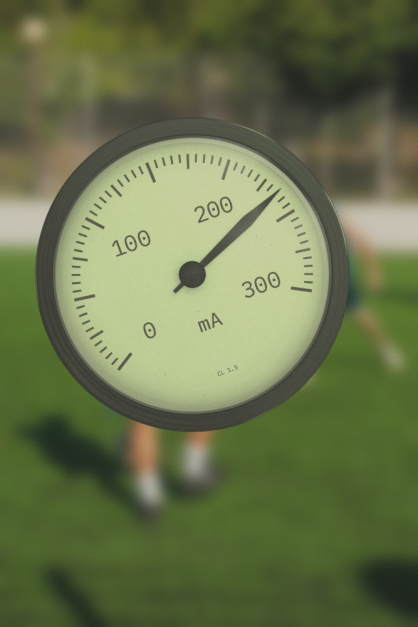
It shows value=235 unit=mA
